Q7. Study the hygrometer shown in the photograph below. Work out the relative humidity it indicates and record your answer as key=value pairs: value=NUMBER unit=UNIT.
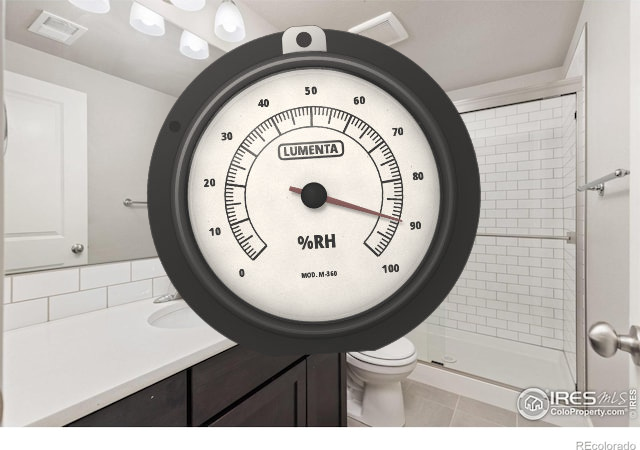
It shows value=90 unit=%
